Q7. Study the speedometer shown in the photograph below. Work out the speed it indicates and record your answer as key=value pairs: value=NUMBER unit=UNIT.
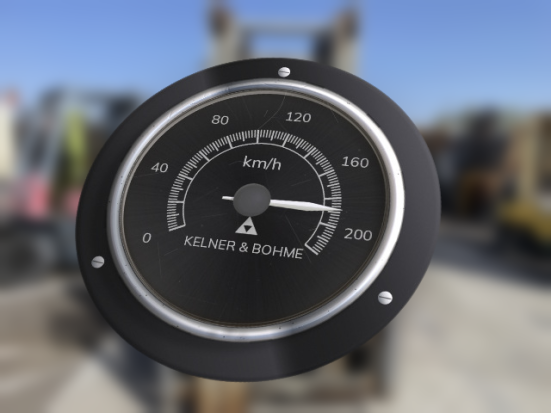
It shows value=190 unit=km/h
